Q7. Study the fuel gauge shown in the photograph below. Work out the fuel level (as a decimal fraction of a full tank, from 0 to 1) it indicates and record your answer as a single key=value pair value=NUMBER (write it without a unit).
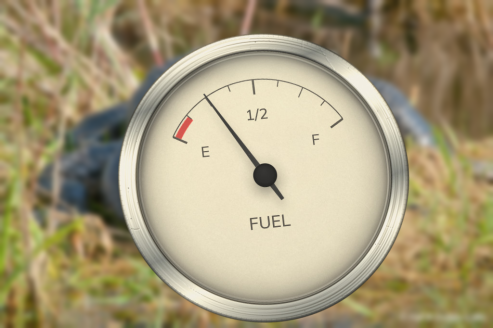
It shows value=0.25
